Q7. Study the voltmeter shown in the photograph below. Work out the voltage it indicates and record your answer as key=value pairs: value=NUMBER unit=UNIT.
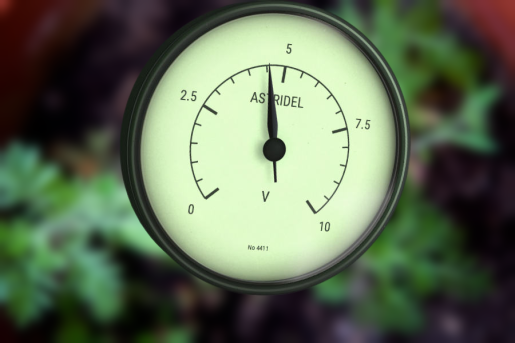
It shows value=4.5 unit=V
